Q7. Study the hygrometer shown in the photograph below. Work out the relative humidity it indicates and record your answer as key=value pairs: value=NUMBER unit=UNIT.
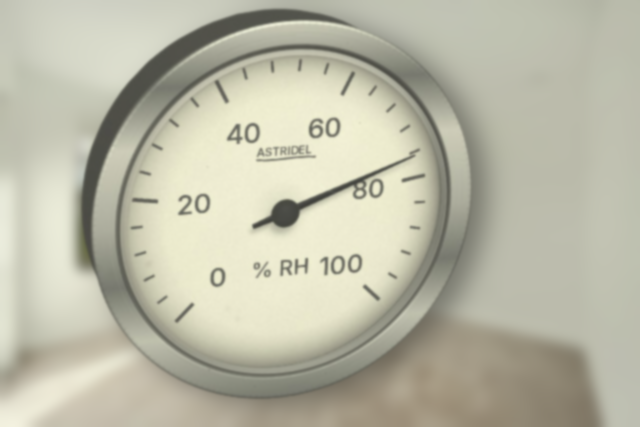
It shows value=76 unit=%
